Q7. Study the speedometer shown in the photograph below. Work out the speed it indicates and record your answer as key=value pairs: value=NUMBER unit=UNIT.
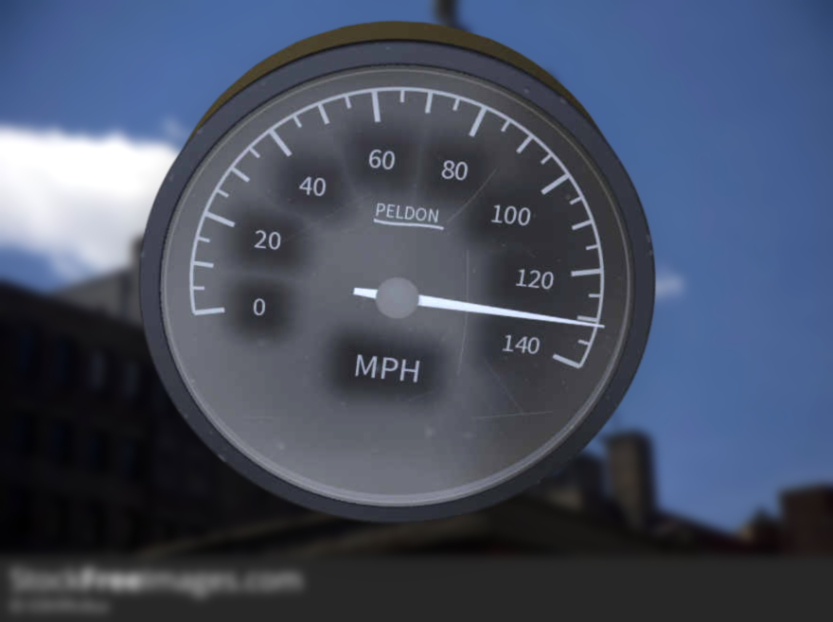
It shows value=130 unit=mph
